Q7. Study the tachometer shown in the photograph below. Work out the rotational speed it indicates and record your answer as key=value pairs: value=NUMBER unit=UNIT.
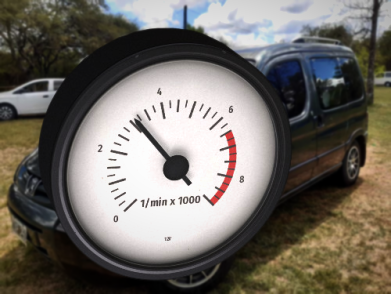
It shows value=3125 unit=rpm
